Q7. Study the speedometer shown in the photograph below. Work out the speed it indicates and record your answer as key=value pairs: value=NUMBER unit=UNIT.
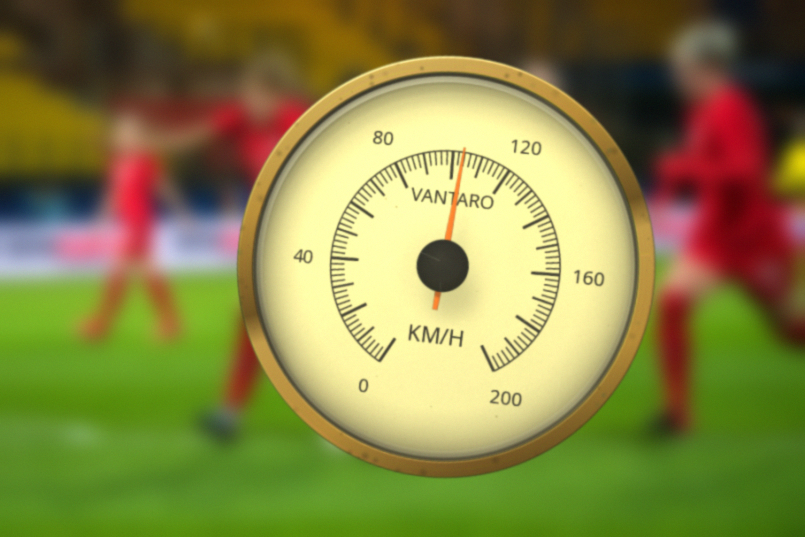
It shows value=104 unit=km/h
